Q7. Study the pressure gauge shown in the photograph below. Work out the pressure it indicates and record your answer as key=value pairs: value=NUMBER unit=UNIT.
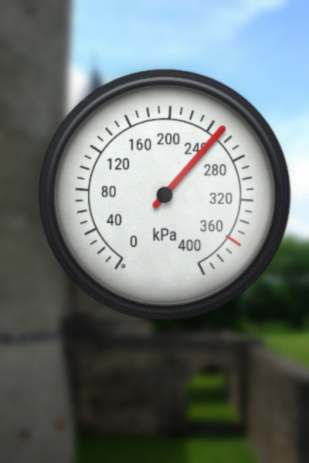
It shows value=250 unit=kPa
